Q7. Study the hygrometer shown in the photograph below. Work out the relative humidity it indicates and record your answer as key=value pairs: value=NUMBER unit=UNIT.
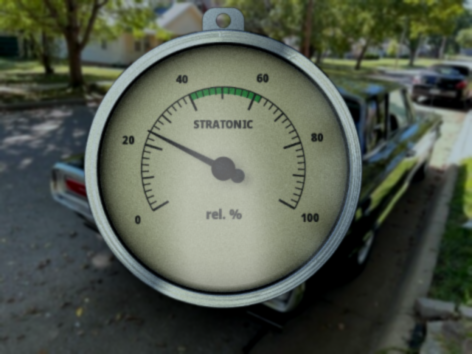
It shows value=24 unit=%
